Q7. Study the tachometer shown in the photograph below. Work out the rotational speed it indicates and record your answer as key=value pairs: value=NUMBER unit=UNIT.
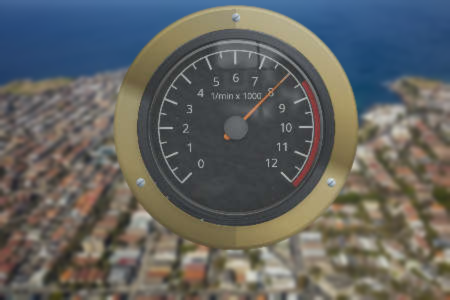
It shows value=8000 unit=rpm
